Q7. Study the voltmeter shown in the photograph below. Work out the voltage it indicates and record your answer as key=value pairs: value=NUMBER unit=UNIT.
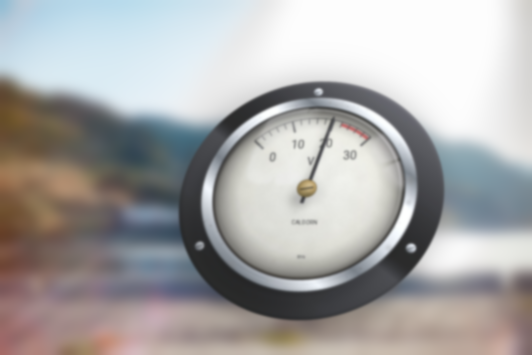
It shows value=20 unit=V
